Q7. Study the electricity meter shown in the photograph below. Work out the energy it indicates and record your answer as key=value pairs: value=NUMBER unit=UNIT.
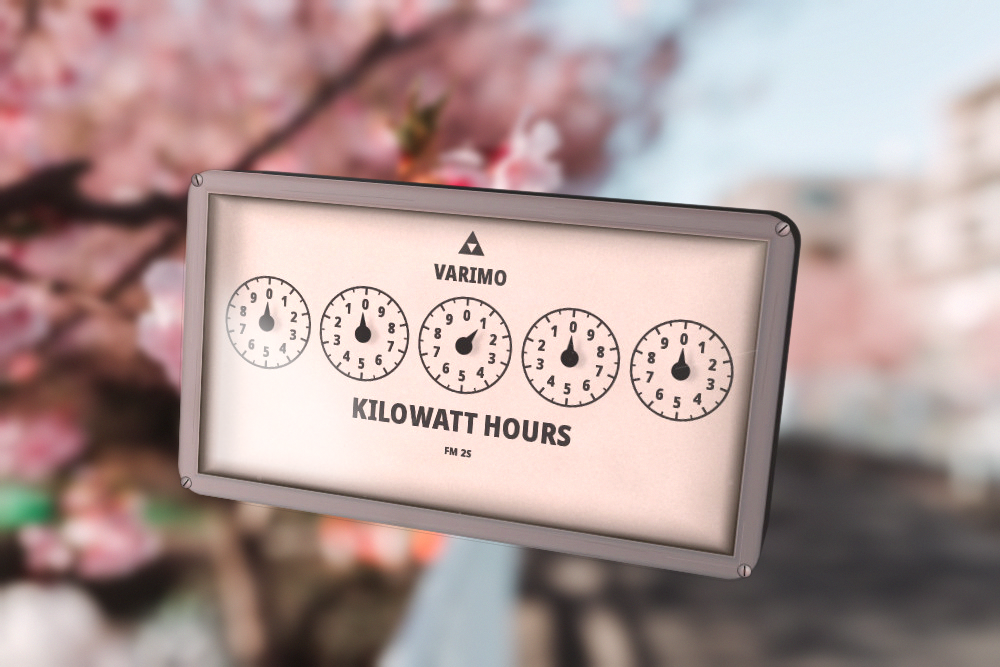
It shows value=100 unit=kWh
